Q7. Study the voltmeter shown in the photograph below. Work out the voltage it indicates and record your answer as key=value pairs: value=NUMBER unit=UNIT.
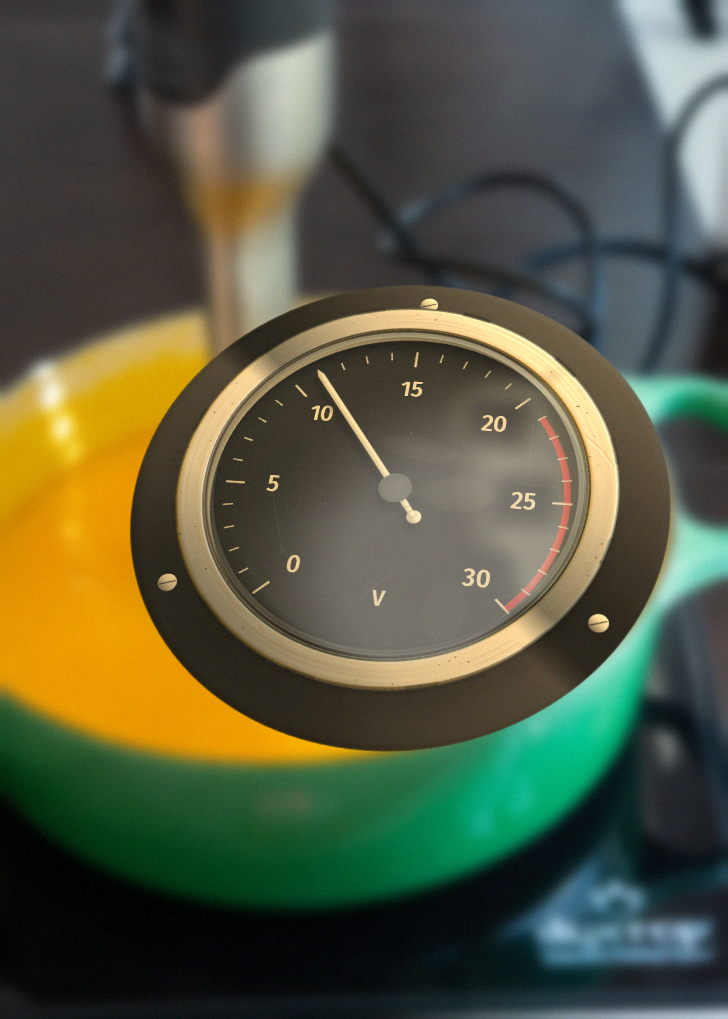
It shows value=11 unit=V
